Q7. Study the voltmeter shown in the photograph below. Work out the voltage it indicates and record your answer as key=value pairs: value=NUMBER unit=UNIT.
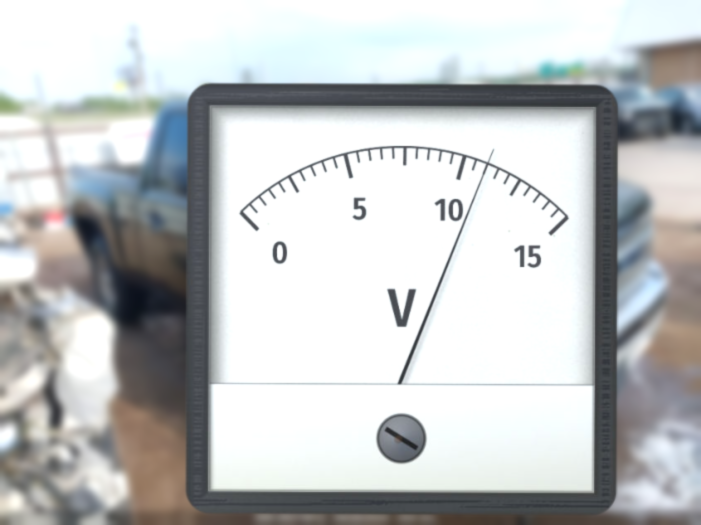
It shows value=11 unit=V
